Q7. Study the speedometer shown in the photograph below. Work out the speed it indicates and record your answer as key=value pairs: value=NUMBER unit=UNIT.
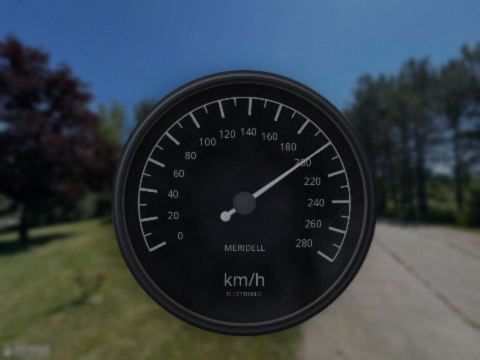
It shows value=200 unit=km/h
